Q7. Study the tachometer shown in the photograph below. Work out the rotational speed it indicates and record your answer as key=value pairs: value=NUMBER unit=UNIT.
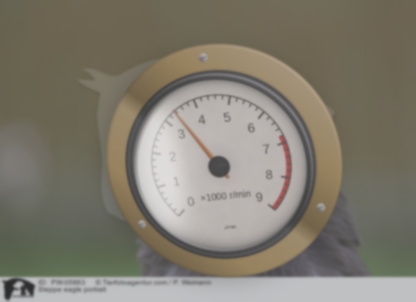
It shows value=3400 unit=rpm
